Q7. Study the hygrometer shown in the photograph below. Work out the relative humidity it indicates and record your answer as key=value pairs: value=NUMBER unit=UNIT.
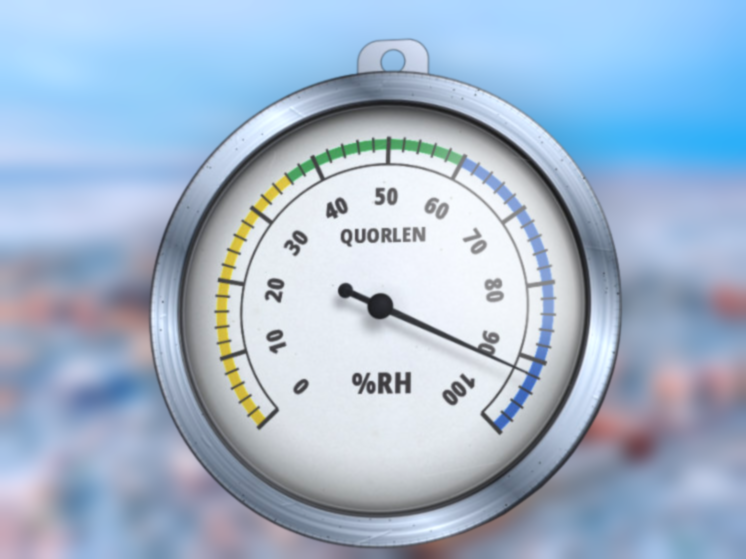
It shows value=92 unit=%
